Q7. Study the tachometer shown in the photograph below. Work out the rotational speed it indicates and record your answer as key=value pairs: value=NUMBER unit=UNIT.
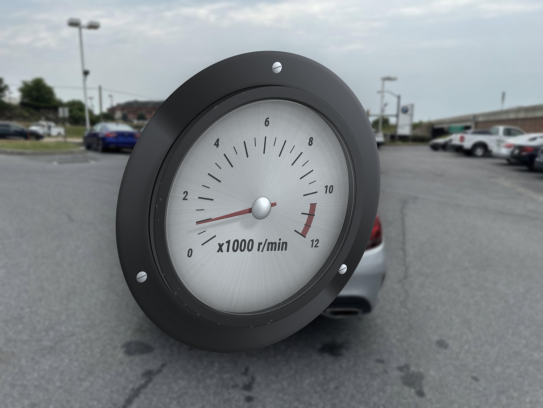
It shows value=1000 unit=rpm
